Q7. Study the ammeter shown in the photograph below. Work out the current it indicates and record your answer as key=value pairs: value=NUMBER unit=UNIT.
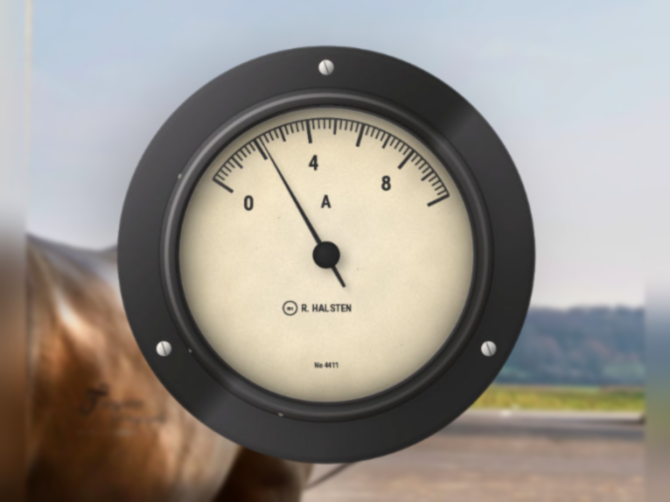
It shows value=2.2 unit=A
